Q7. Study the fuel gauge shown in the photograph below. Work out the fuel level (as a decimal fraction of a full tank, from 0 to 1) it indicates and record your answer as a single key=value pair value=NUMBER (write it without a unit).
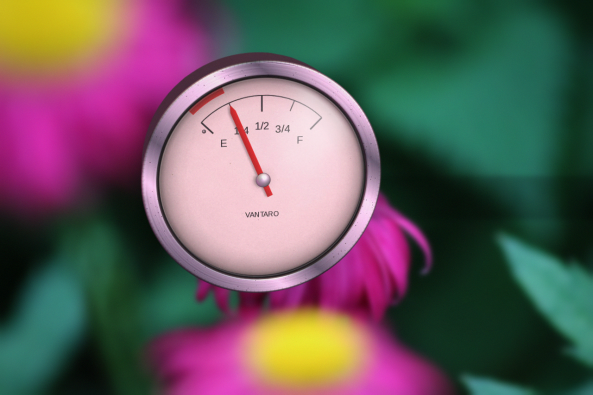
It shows value=0.25
